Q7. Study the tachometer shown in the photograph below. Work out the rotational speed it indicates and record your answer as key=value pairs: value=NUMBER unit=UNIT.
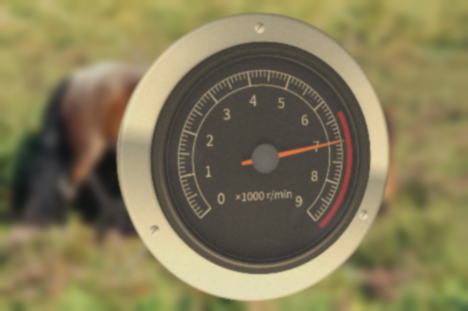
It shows value=7000 unit=rpm
